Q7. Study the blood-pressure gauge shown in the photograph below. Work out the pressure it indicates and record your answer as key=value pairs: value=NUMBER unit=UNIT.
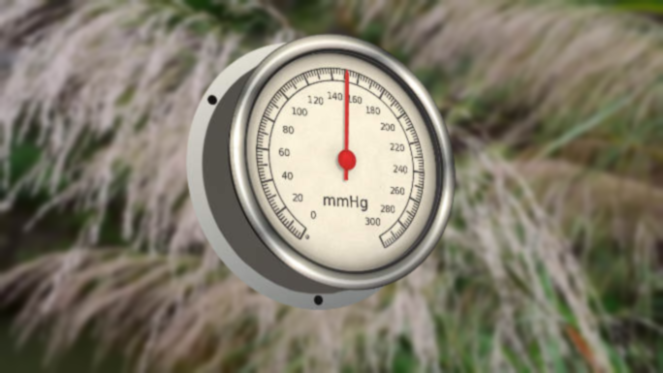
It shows value=150 unit=mmHg
